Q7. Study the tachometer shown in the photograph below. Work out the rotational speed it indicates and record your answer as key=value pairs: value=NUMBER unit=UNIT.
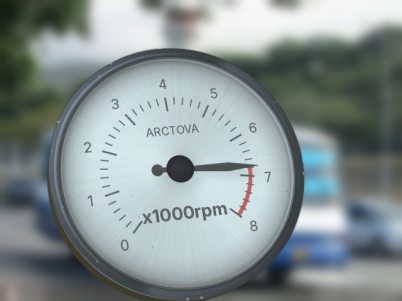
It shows value=6800 unit=rpm
